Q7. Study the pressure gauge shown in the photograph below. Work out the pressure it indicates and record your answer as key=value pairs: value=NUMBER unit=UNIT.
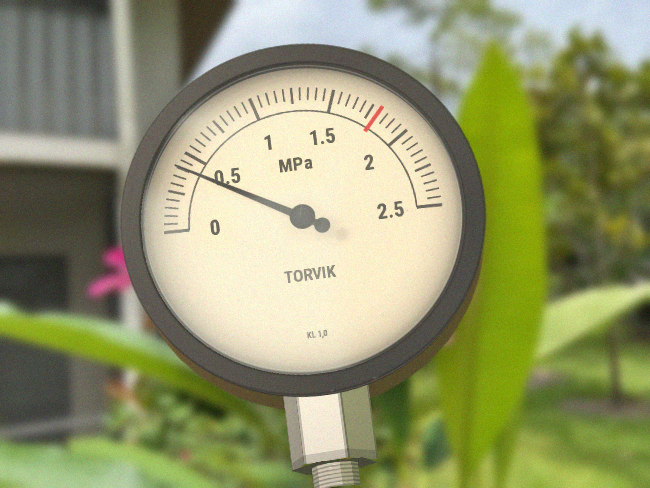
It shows value=0.4 unit=MPa
